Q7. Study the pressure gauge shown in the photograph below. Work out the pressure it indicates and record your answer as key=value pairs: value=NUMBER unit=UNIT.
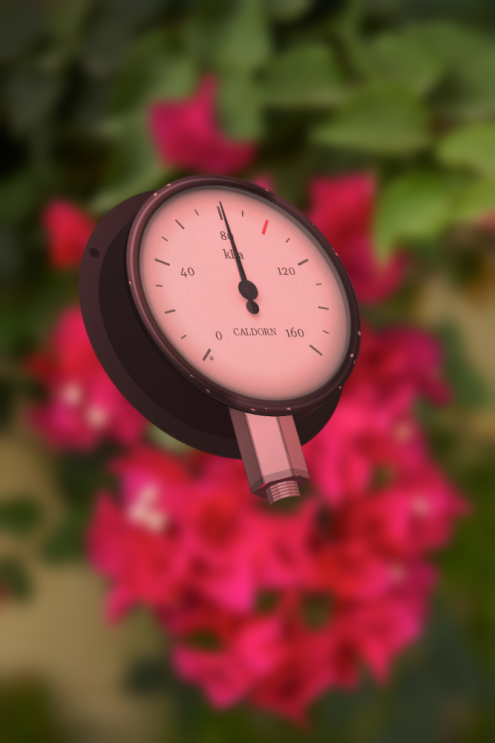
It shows value=80 unit=kPa
